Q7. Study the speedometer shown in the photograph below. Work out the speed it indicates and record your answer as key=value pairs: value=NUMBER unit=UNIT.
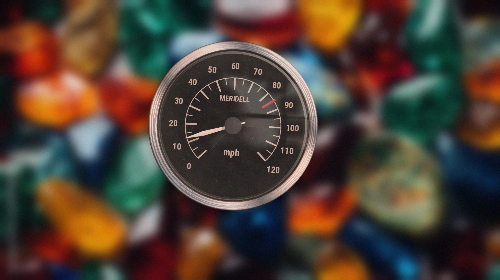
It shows value=12.5 unit=mph
